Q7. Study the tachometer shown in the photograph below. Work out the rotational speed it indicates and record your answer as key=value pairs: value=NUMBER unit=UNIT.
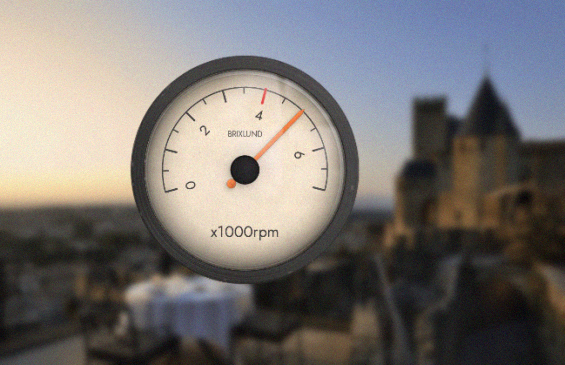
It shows value=5000 unit=rpm
